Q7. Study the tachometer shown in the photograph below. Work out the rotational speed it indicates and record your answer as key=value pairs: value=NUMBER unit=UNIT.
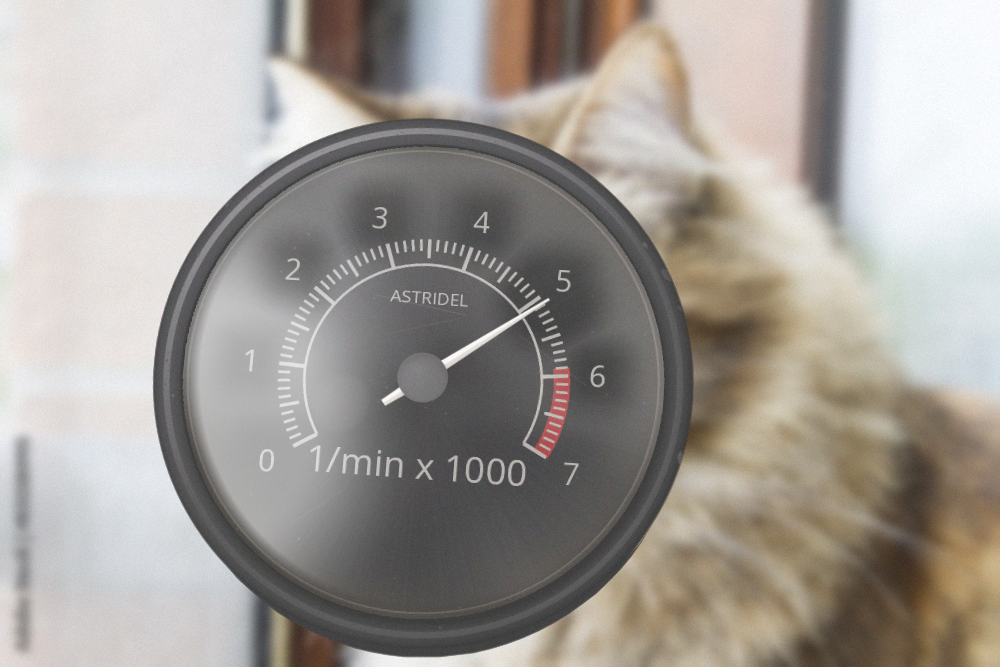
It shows value=5100 unit=rpm
